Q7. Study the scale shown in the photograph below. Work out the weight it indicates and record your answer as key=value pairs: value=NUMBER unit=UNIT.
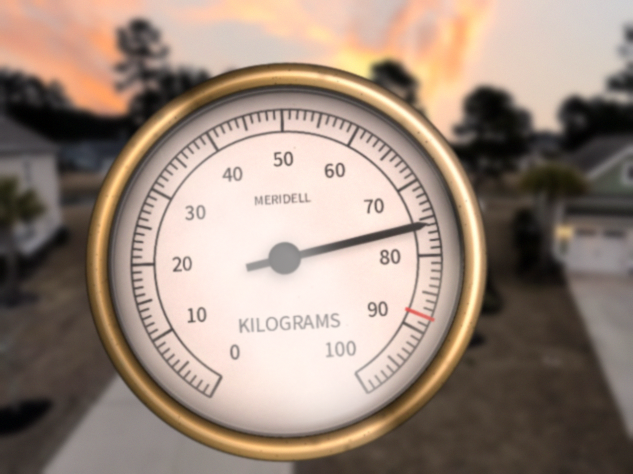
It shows value=76 unit=kg
